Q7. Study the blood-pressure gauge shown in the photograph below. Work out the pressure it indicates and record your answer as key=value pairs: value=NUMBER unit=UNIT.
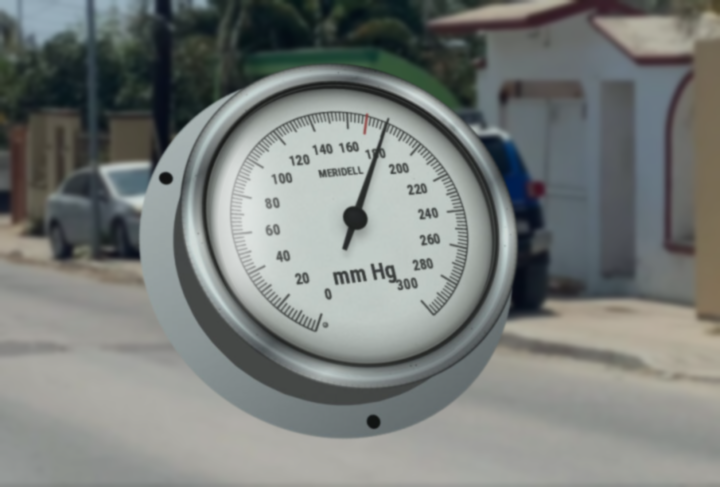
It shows value=180 unit=mmHg
